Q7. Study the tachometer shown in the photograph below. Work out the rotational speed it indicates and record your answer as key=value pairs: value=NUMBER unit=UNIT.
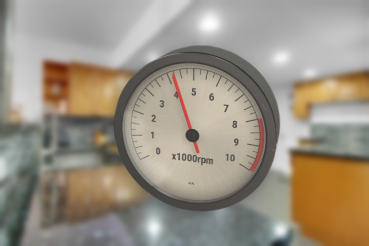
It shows value=4250 unit=rpm
